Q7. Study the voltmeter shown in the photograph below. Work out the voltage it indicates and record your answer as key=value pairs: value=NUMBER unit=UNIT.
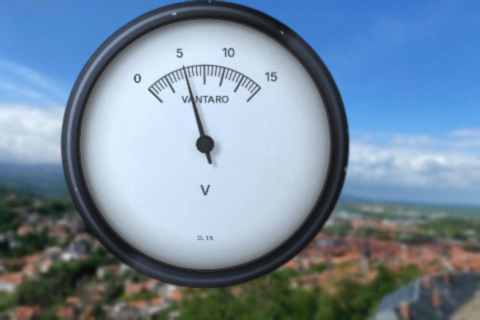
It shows value=5 unit=V
